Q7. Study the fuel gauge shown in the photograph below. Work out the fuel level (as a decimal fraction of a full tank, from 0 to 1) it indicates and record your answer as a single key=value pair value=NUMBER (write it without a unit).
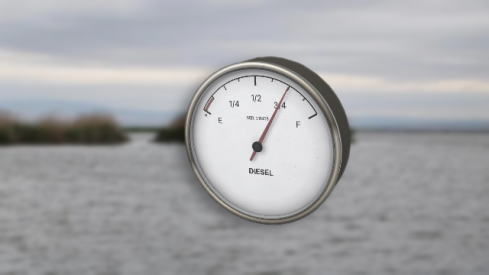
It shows value=0.75
